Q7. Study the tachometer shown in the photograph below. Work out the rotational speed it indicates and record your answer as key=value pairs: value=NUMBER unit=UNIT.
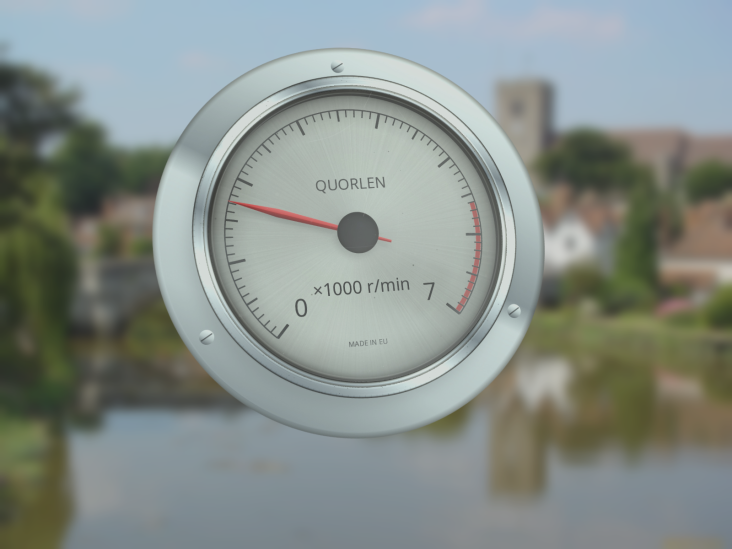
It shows value=1700 unit=rpm
